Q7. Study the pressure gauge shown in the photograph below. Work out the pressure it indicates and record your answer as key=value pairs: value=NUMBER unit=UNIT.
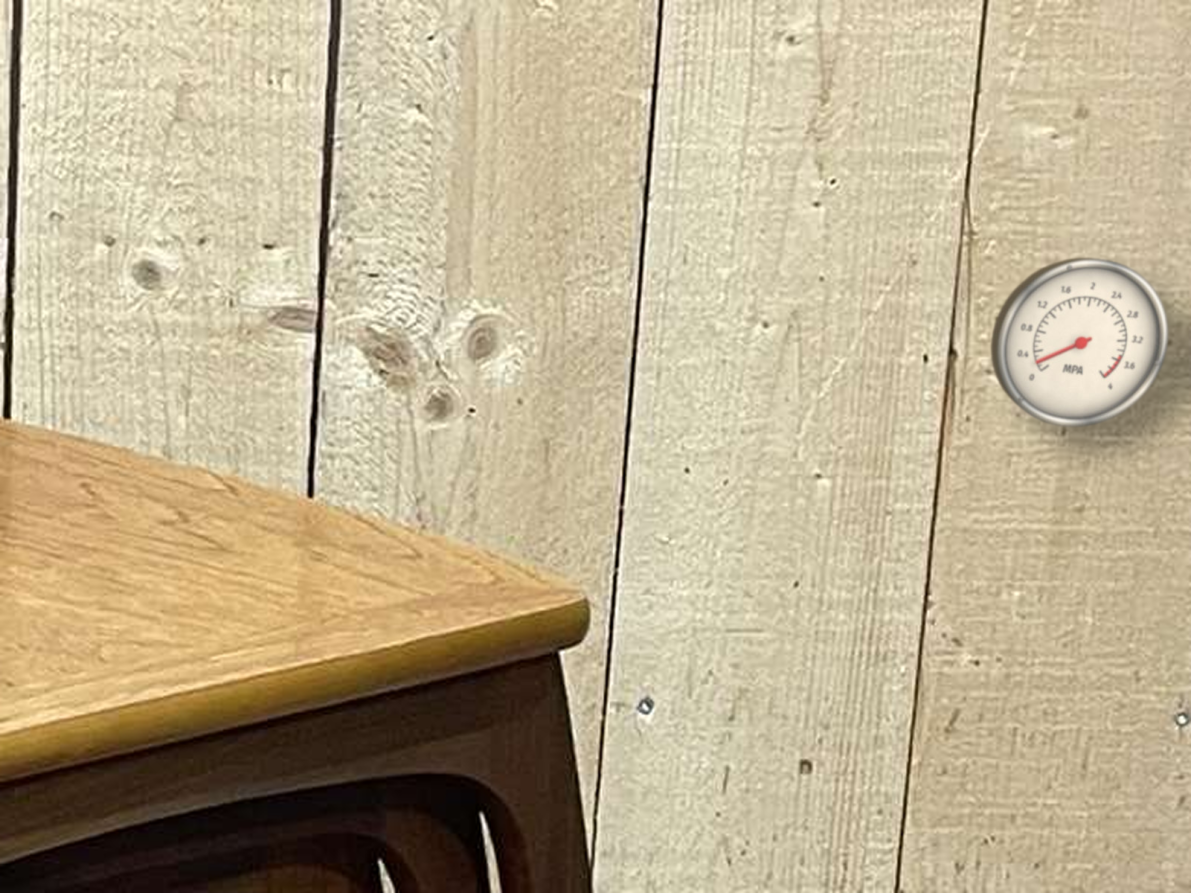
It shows value=0.2 unit=MPa
